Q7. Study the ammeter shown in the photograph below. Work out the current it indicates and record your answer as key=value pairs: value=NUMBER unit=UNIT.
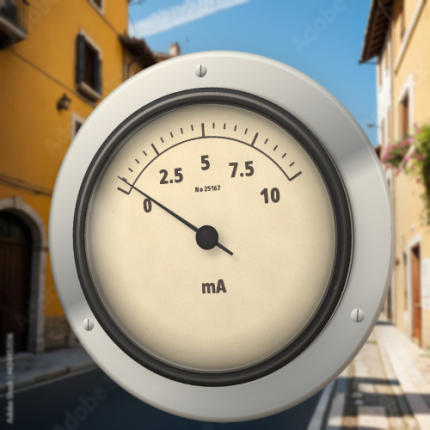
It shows value=0.5 unit=mA
